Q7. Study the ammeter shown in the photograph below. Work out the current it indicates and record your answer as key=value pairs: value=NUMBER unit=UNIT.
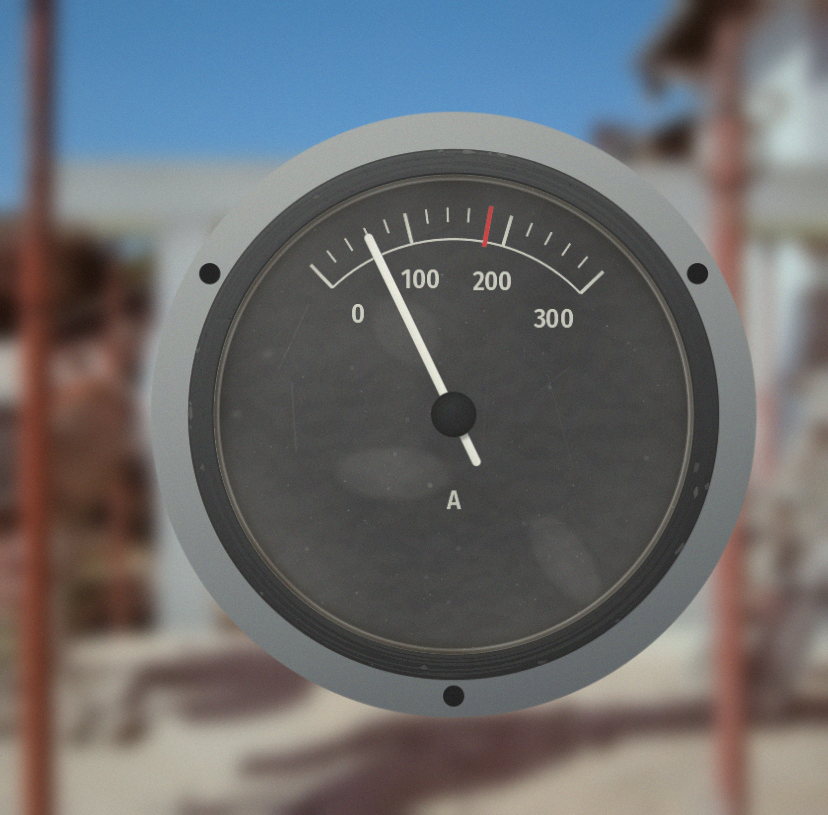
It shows value=60 unit=A
